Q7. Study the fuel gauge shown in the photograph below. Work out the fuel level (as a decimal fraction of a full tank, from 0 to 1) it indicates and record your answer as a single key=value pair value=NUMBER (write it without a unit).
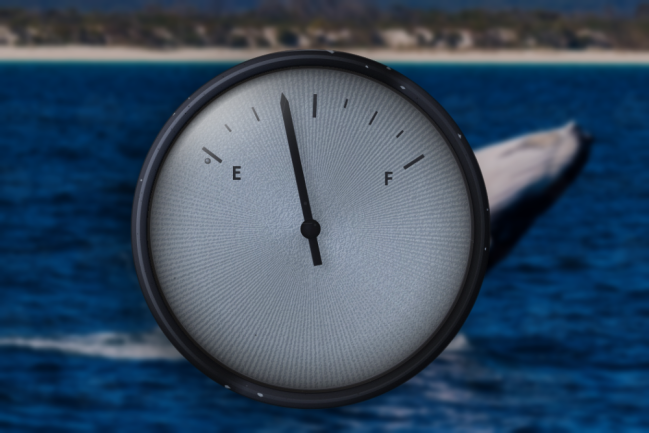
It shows value=0.375
